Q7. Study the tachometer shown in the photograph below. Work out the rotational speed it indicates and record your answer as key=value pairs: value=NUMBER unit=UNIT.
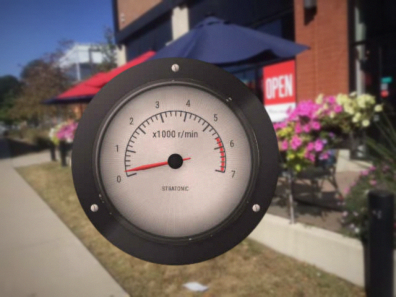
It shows value=200 unit=rpm
